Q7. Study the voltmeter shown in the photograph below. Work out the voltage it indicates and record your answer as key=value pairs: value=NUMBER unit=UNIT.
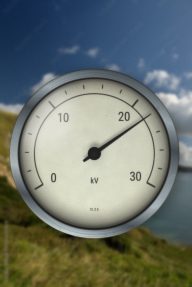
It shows value=22 unit=kV
